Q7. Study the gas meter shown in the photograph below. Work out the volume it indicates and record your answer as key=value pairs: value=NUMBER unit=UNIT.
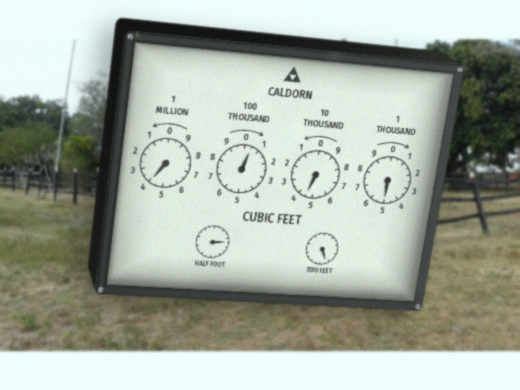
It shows value=404500 unit=ft³
